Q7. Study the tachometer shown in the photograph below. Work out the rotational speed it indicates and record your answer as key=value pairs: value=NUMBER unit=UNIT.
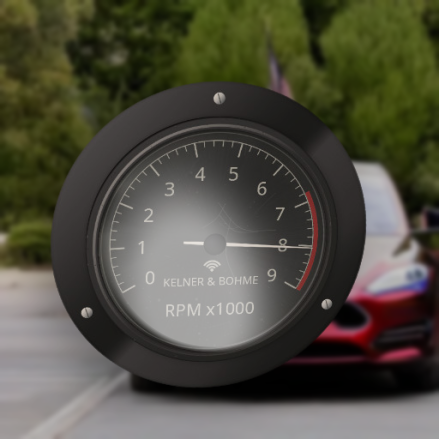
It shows value=8000 unit=rpm
